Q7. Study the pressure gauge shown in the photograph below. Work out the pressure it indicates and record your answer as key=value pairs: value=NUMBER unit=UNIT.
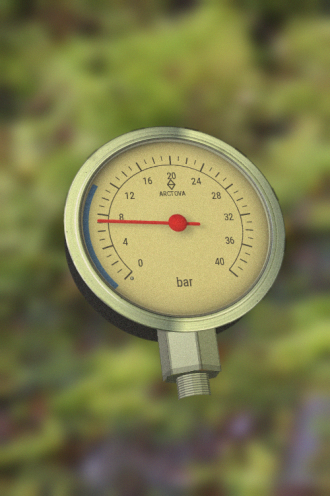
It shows value=7 unit=bar
